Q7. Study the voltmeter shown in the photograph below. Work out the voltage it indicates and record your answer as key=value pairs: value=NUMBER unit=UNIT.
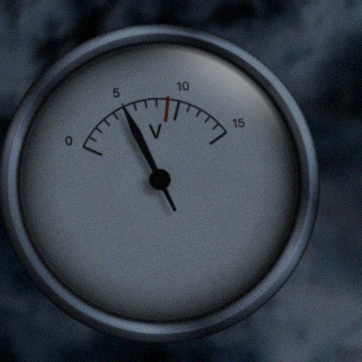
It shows value=5 unit=V
